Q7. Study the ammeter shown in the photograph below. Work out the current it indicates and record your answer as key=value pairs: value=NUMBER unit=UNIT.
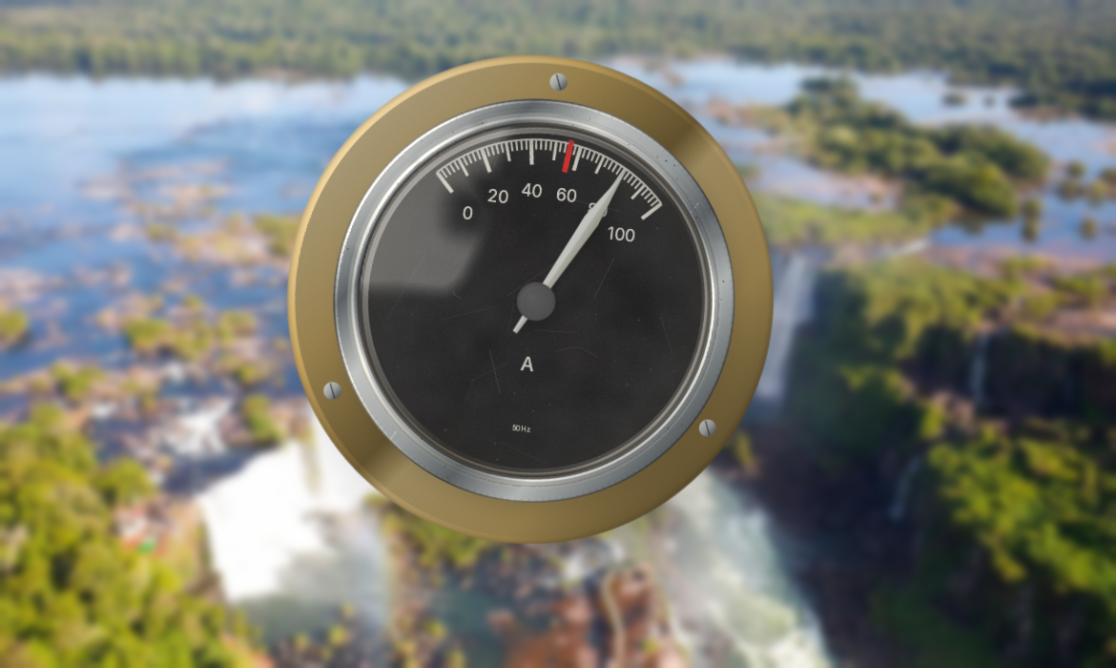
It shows value=80 unit=A
